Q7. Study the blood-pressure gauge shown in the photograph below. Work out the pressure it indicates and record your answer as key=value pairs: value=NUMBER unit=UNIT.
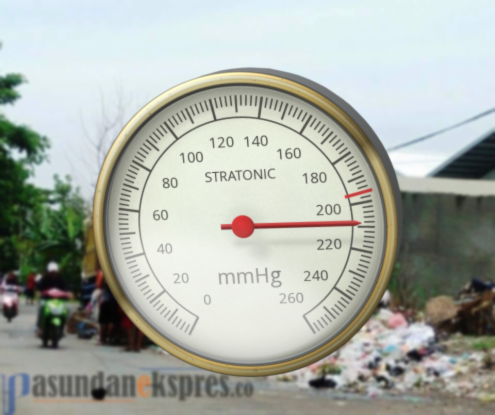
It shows value=208 unit=mmHg
